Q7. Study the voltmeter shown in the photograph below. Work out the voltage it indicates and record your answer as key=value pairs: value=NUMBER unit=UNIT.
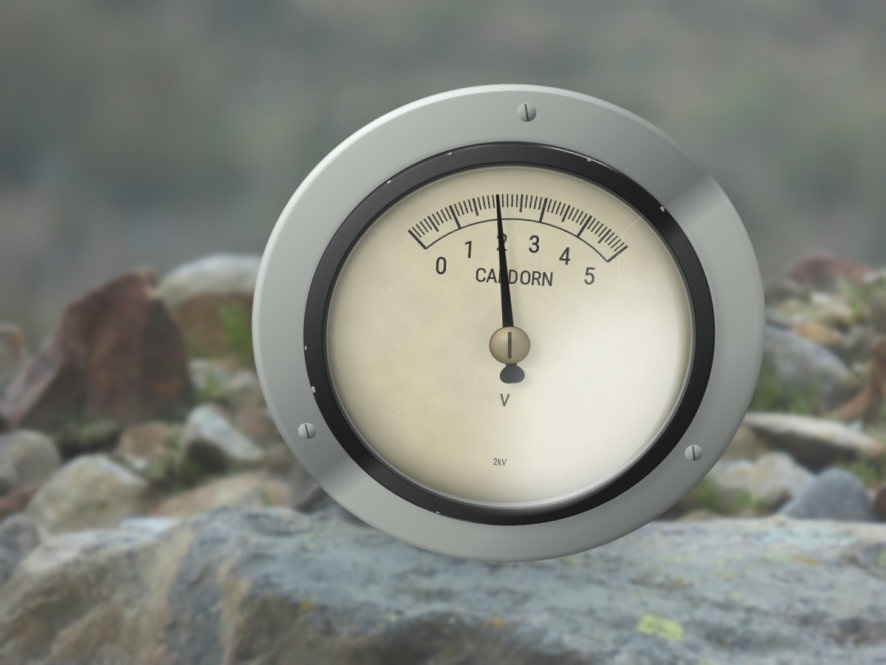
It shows value=2 unit=V
